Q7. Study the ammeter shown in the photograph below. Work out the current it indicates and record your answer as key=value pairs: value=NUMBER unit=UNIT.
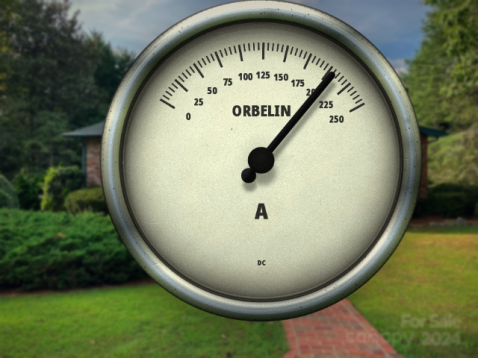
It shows value=205 unit=A
